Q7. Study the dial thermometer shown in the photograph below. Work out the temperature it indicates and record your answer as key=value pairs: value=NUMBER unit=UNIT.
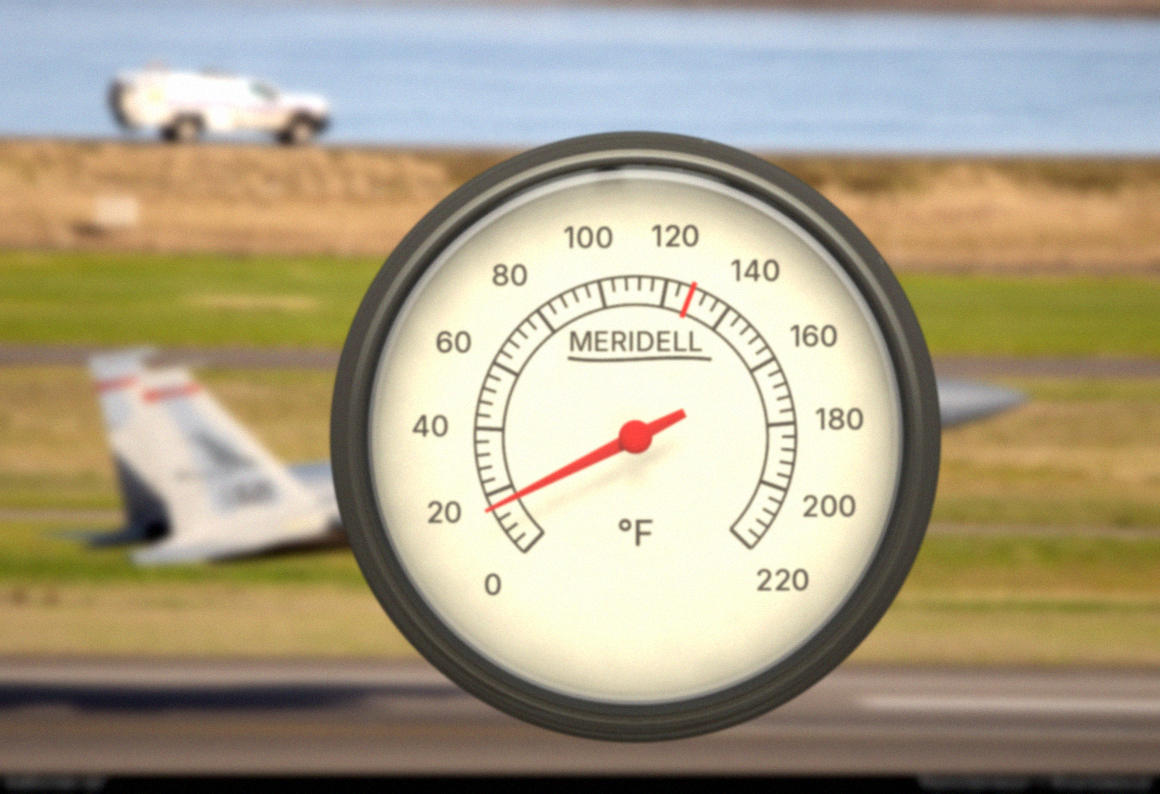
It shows value=16 unit=°F
